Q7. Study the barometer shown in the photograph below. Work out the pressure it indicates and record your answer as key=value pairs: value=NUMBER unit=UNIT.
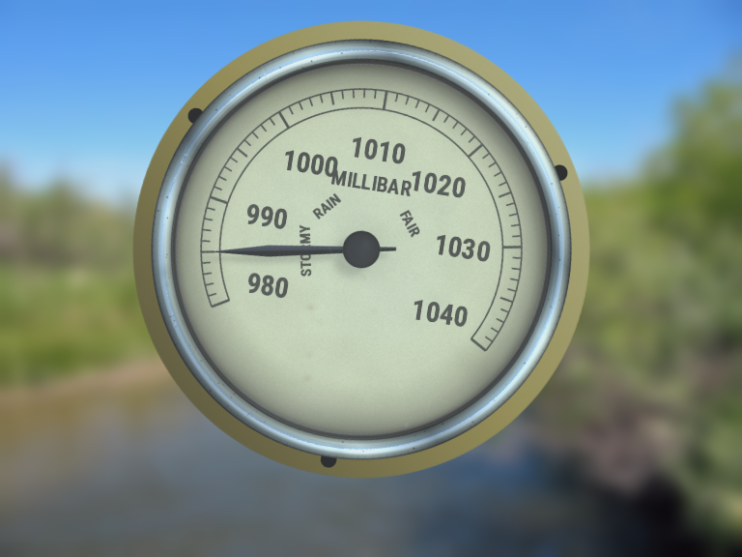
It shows value=985 unit=mbar
